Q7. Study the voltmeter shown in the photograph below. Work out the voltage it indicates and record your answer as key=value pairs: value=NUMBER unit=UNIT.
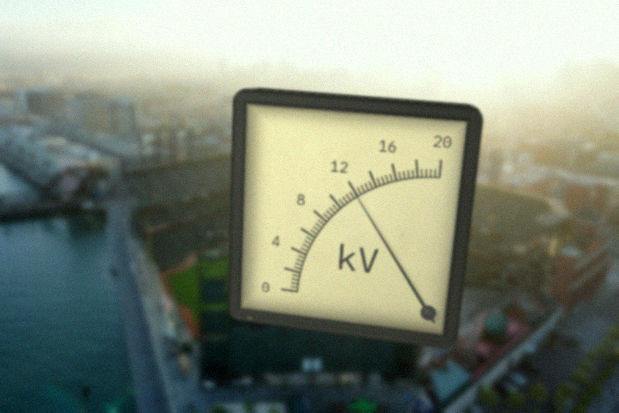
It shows value=12 unit=kV
